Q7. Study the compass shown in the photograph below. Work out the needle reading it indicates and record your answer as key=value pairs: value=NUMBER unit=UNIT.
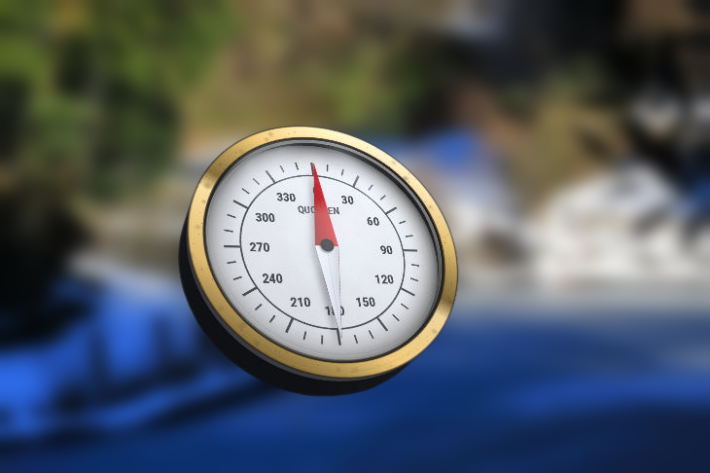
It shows value=0 unit=°
